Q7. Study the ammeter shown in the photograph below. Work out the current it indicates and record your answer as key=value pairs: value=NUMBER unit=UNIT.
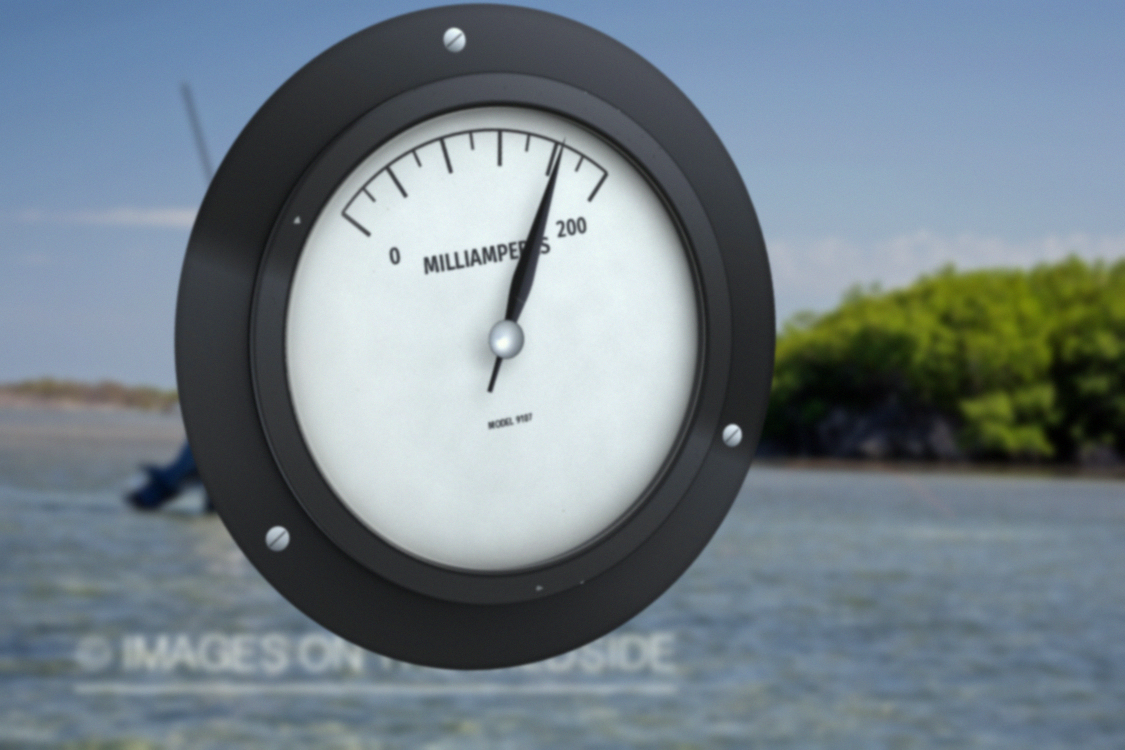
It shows value=160 unit=mA
